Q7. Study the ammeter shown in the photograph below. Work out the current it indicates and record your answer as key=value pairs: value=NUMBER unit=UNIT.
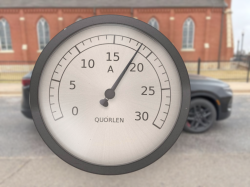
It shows value=18.5 unit=A
